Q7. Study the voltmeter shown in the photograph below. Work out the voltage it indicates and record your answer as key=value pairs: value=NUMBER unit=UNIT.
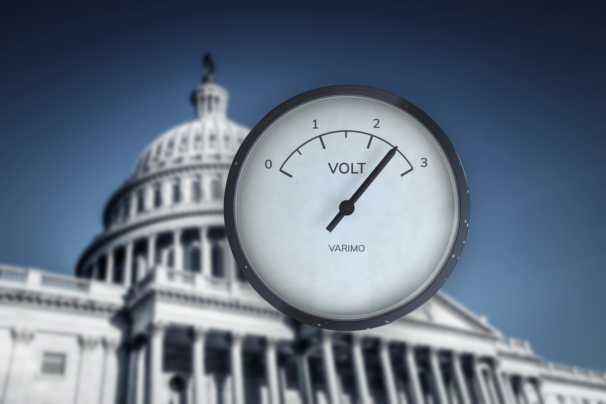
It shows value=2.5 unit=V
